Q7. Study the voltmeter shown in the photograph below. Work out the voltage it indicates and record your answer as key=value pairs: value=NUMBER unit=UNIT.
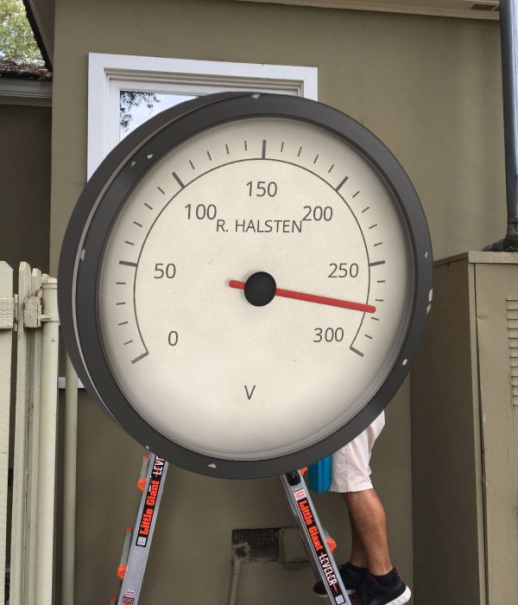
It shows value=275 unit=V
